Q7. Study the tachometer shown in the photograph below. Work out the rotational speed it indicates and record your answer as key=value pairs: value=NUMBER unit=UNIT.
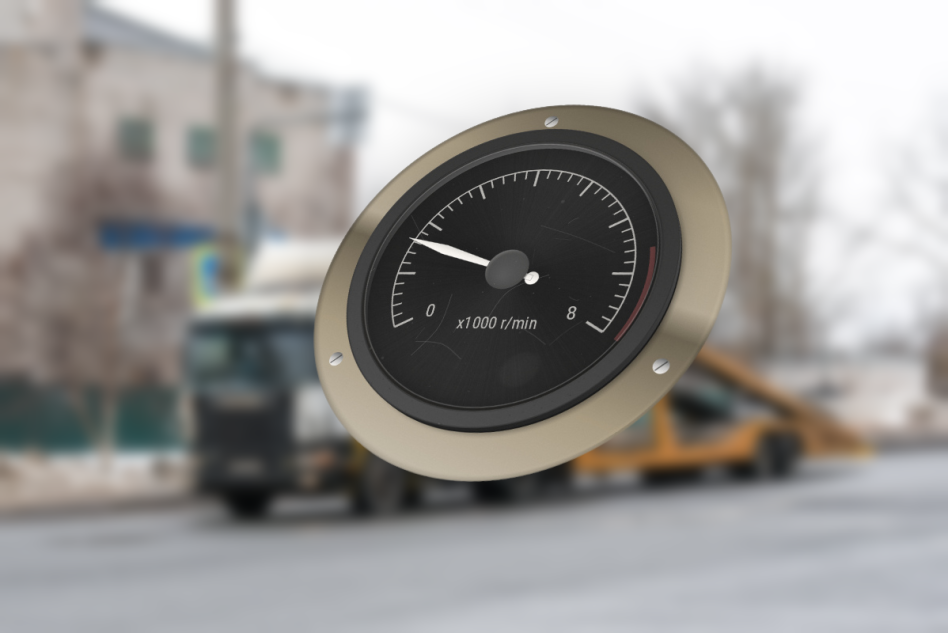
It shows value=1600 unit=rpm
